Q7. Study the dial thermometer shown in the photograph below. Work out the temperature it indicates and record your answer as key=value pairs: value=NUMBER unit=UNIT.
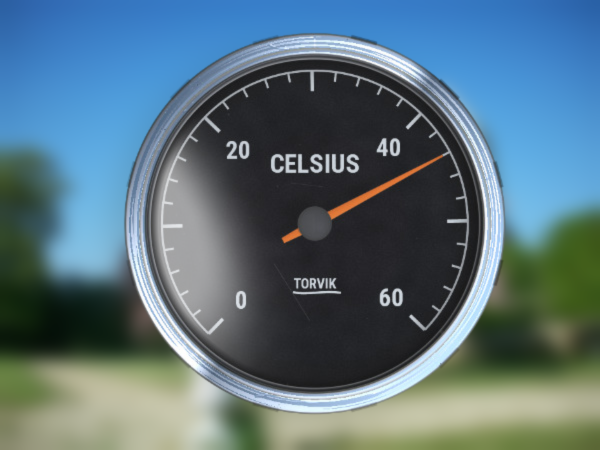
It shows value=44 unit=°C
